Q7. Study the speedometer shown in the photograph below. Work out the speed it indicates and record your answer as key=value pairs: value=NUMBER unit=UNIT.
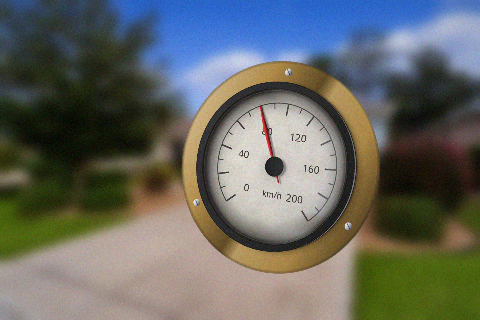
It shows value=80 unit=km/h
